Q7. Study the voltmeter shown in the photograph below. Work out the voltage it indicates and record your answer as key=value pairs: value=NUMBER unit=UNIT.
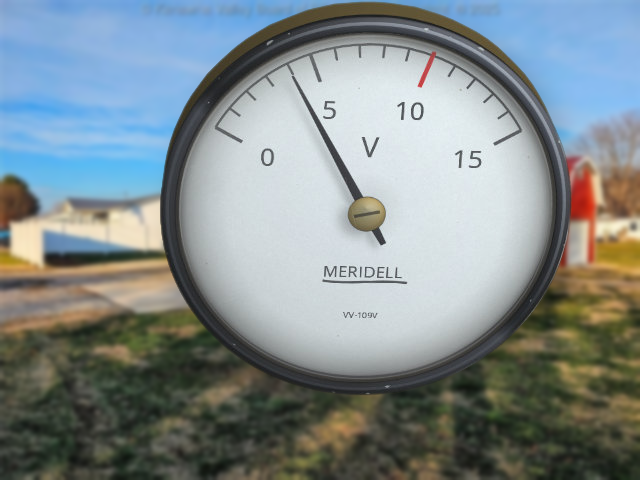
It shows value=4 unit=V
